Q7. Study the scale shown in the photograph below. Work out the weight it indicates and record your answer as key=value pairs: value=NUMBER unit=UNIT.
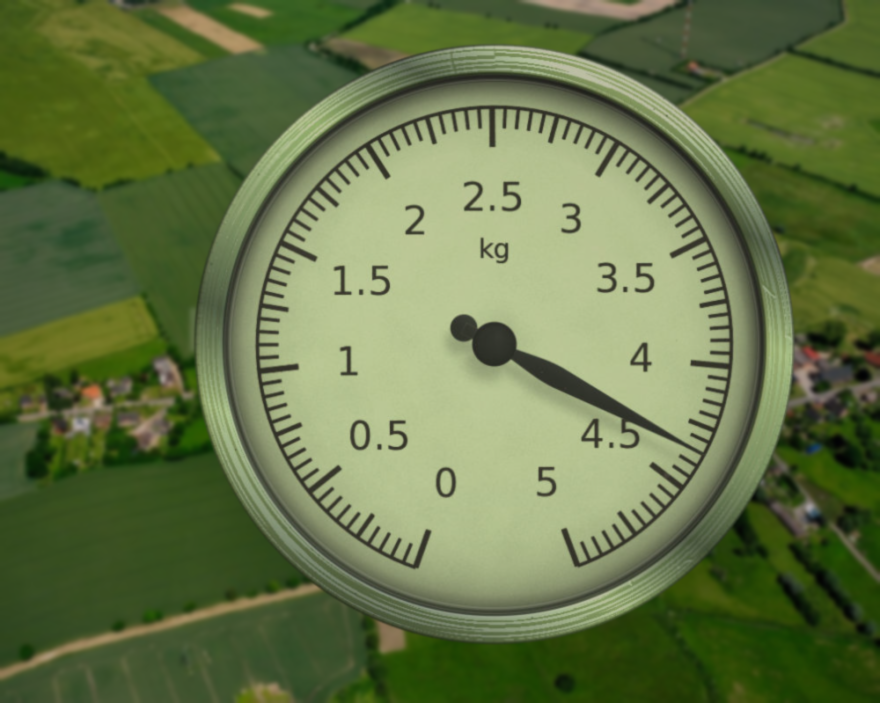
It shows value=4.35 unit=kg
